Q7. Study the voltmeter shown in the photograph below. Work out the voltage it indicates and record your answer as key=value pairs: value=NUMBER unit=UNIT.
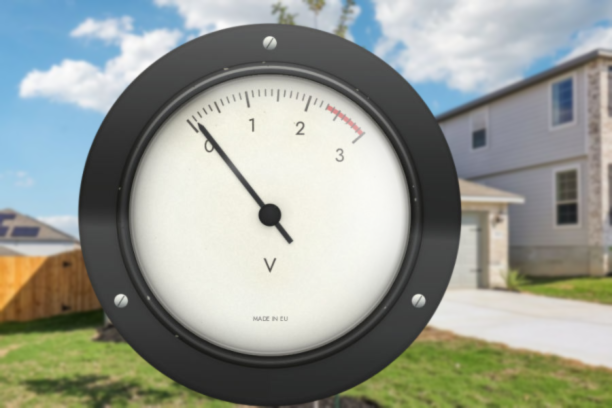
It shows value=0.1 unit=V
